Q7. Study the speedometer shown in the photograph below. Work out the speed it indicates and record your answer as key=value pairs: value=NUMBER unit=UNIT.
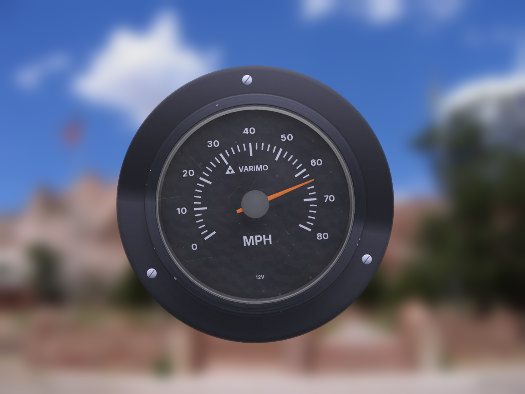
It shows value=64 unit=mph
